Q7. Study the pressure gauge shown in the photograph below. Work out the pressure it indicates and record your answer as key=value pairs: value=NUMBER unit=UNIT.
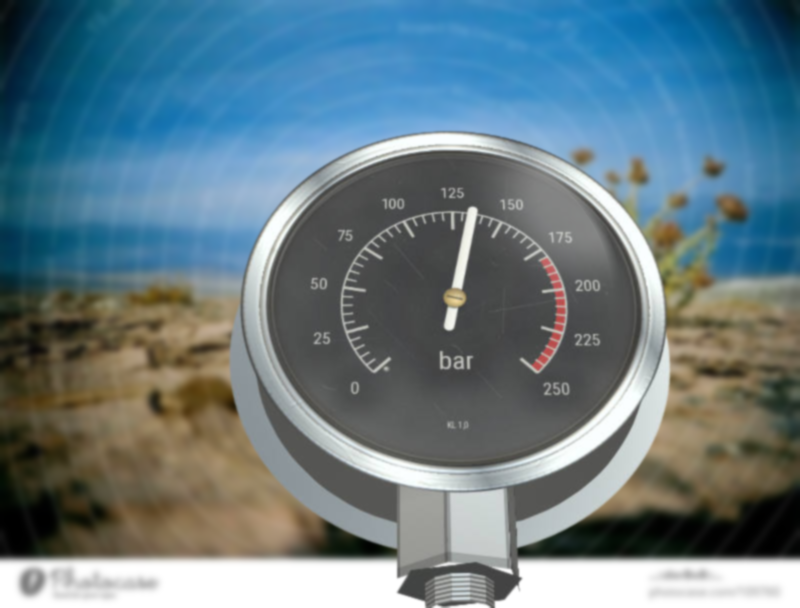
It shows value=135 unit=bar
